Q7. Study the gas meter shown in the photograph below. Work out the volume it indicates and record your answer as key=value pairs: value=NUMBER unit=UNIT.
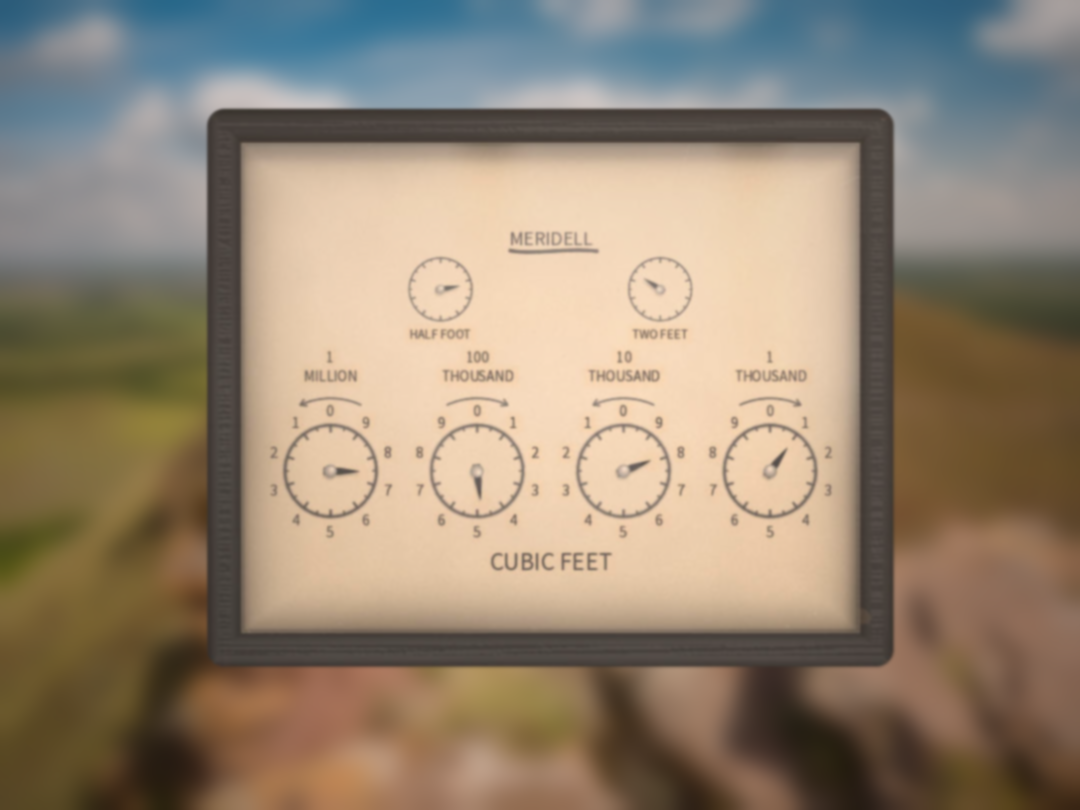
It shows value=748100 unit=ft³
